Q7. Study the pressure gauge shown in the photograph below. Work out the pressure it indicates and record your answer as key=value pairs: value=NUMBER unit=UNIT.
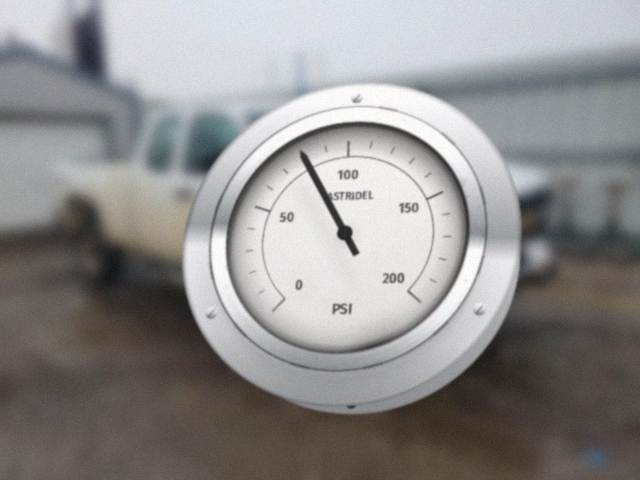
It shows value=80 unit=psi
